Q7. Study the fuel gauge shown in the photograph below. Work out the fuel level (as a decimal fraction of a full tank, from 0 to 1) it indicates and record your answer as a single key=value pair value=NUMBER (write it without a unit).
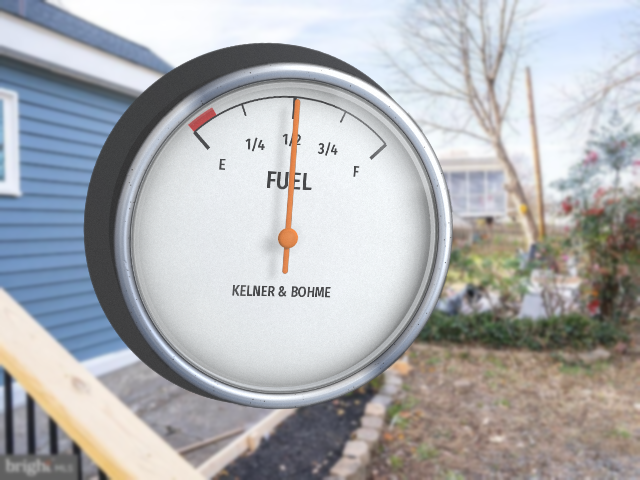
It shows value=0.5
